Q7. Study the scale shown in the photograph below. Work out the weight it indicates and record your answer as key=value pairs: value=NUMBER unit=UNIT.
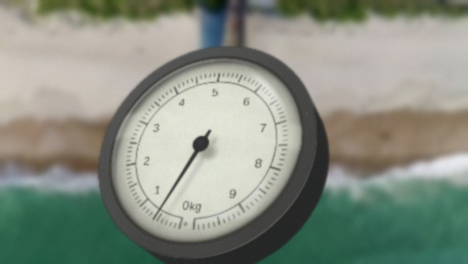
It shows value=0.5 unit=kg
